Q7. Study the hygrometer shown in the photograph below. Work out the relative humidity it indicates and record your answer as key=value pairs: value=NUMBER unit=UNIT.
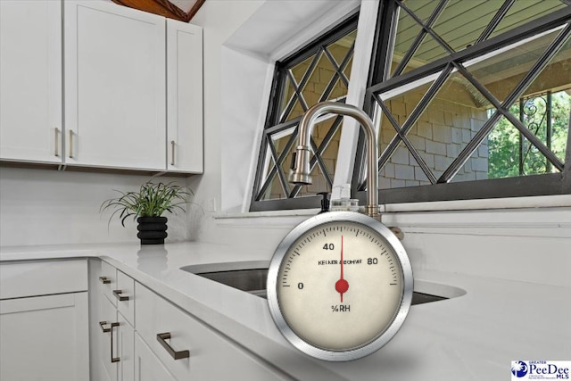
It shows value=50 unit=%
